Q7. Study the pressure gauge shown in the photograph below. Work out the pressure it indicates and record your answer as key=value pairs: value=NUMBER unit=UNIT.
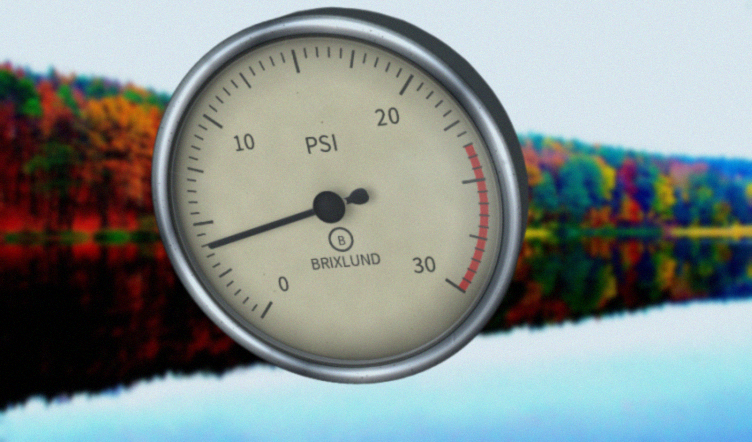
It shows value=4 unit=psi
